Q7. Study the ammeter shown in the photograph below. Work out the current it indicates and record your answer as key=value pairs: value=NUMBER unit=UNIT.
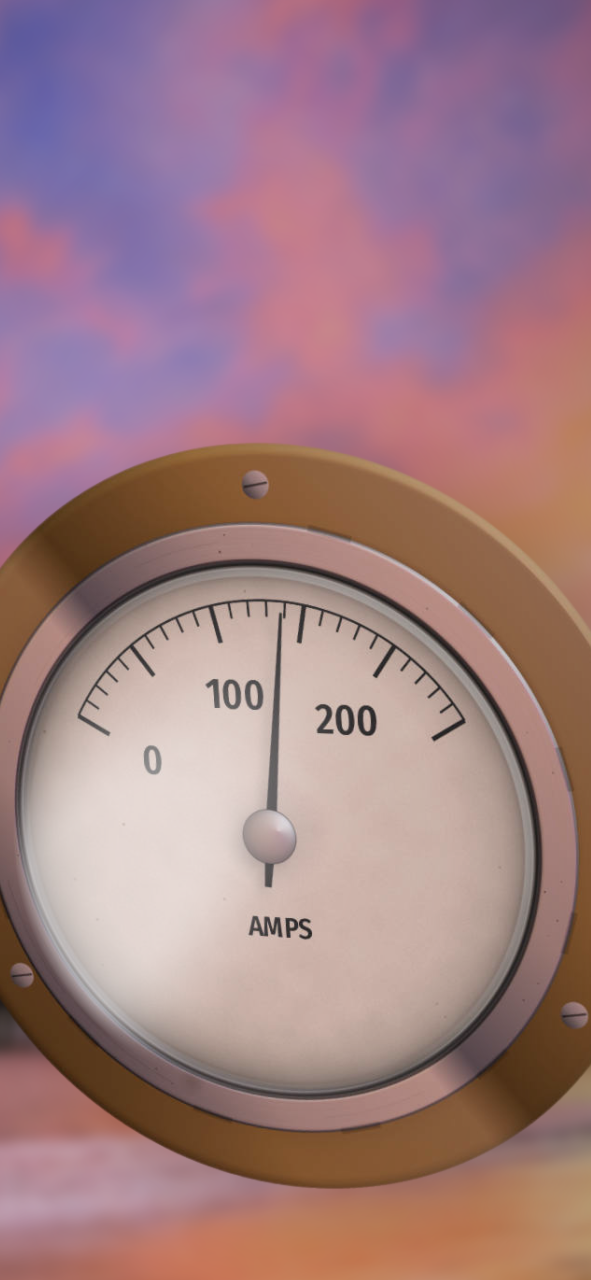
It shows value=140 unit=A
